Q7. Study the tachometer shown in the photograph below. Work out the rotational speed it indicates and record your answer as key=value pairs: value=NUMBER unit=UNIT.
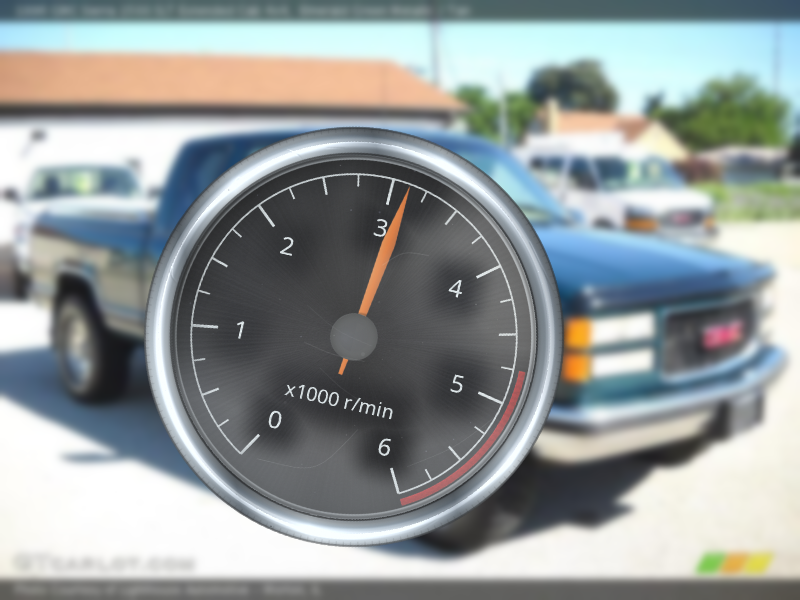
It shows value=3125 unit=rpm
